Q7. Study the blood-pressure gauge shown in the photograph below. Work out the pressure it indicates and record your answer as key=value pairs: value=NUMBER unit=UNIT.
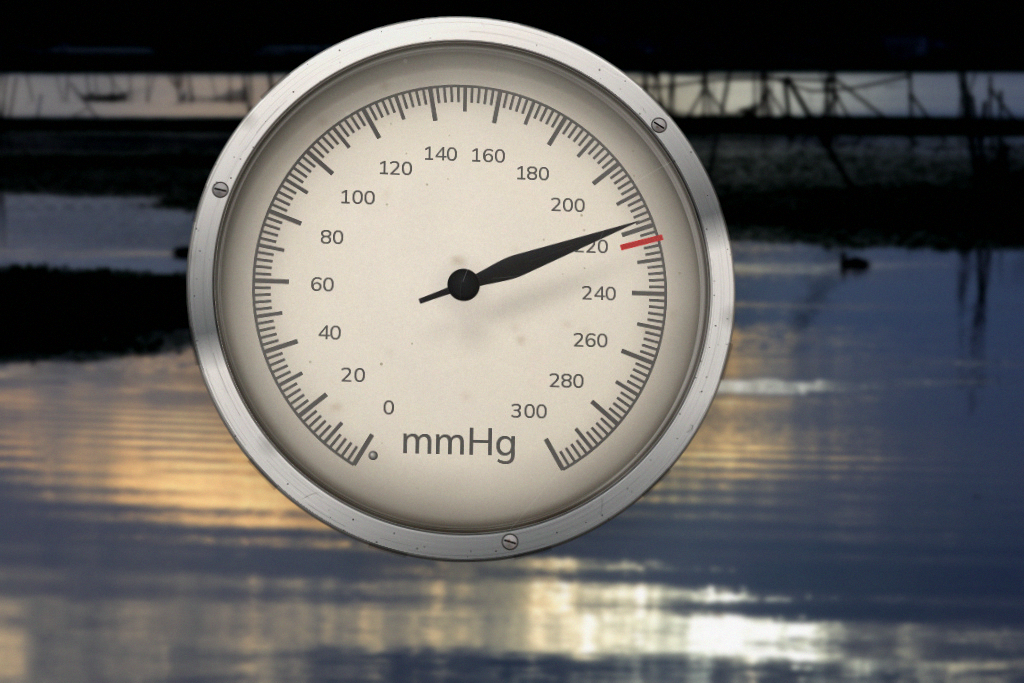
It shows value=218 unit=mmHg
